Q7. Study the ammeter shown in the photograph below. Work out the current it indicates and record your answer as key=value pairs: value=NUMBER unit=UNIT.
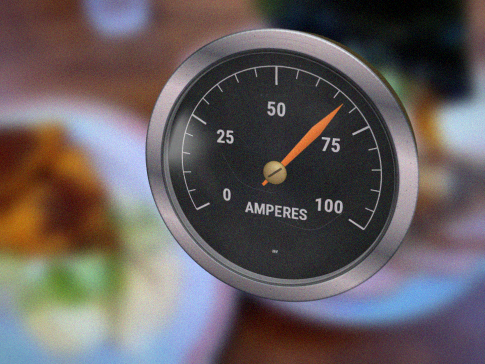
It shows value=67.5 unit=A
